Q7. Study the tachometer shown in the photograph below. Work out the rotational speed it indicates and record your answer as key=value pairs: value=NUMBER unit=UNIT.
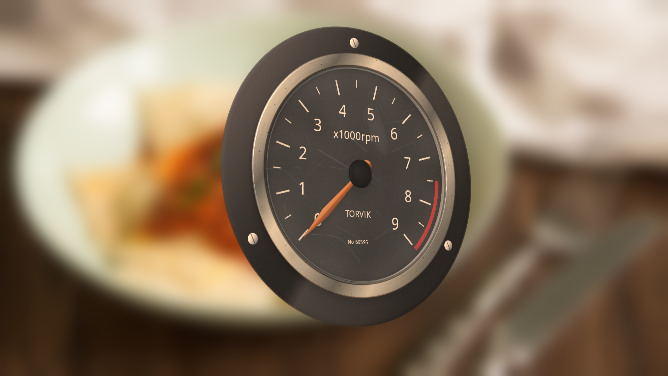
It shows value=0 unit=rpm
